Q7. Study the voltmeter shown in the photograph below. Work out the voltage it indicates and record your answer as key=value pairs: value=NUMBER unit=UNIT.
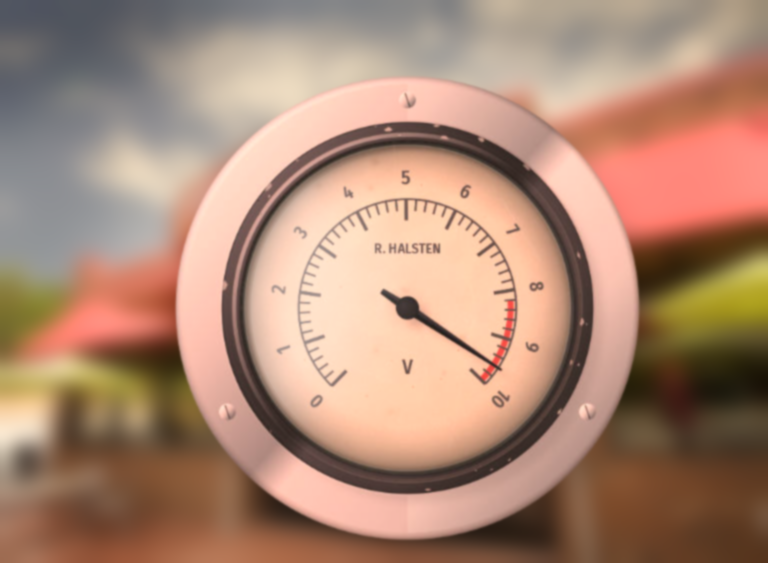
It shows value=9.6 unit=V
